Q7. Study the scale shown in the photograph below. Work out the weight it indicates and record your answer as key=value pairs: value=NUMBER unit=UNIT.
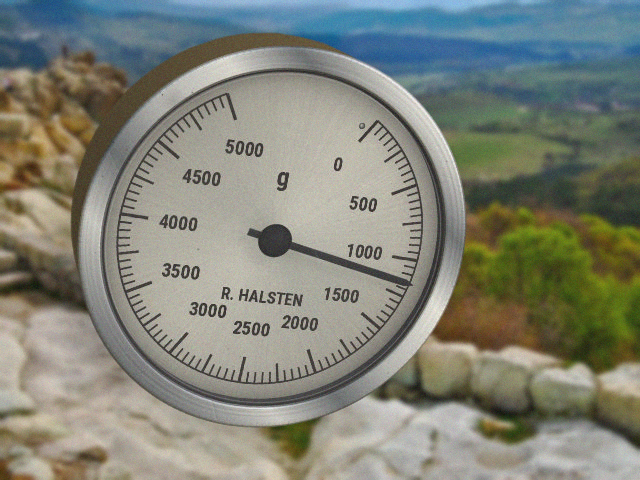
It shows value=1150 unit=g
